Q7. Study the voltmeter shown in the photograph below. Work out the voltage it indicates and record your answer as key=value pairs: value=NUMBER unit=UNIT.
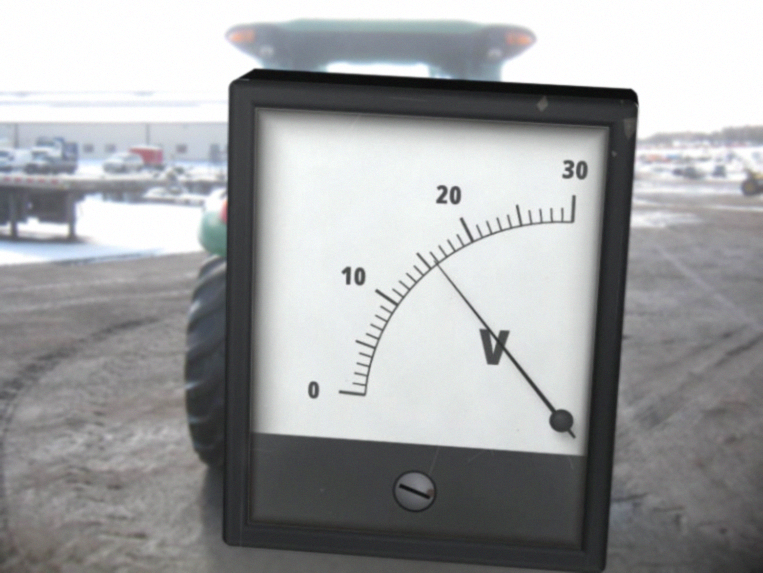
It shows value=16 unit=V
